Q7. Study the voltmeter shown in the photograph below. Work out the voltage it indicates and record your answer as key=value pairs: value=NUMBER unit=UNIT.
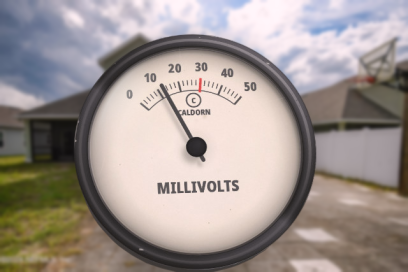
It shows value=12 unit=mV
